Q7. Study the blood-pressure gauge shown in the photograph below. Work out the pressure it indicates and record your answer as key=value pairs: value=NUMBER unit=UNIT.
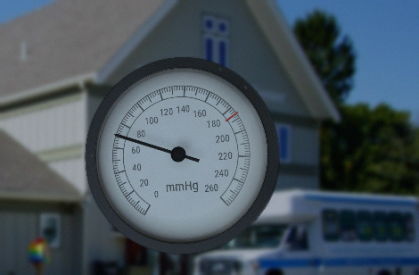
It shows value=70 unit=mmHg
